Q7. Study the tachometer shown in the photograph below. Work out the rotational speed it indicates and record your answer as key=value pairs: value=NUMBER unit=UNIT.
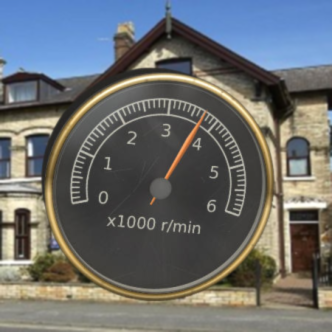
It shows value=3700 unit=rpm
